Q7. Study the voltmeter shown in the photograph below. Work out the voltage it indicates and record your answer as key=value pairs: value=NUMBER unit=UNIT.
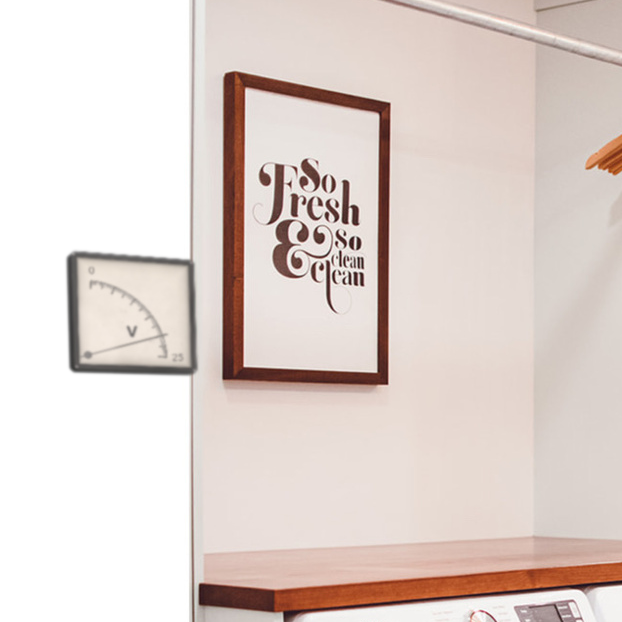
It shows value=20 unit=V
